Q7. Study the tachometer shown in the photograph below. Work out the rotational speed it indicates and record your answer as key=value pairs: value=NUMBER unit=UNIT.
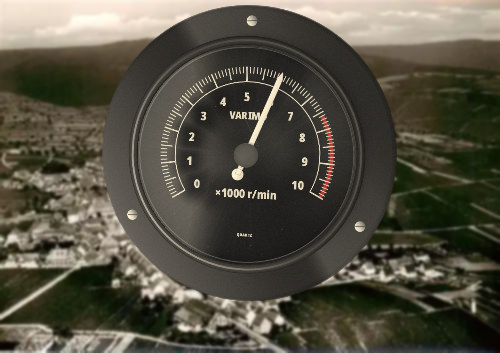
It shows value=6000 unit=rpm
